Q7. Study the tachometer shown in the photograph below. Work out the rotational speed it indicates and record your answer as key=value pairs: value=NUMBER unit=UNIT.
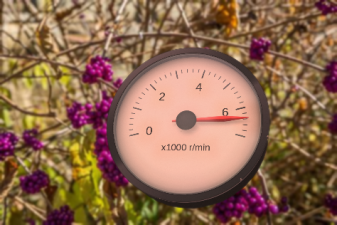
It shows value=6400 unit=rpm
